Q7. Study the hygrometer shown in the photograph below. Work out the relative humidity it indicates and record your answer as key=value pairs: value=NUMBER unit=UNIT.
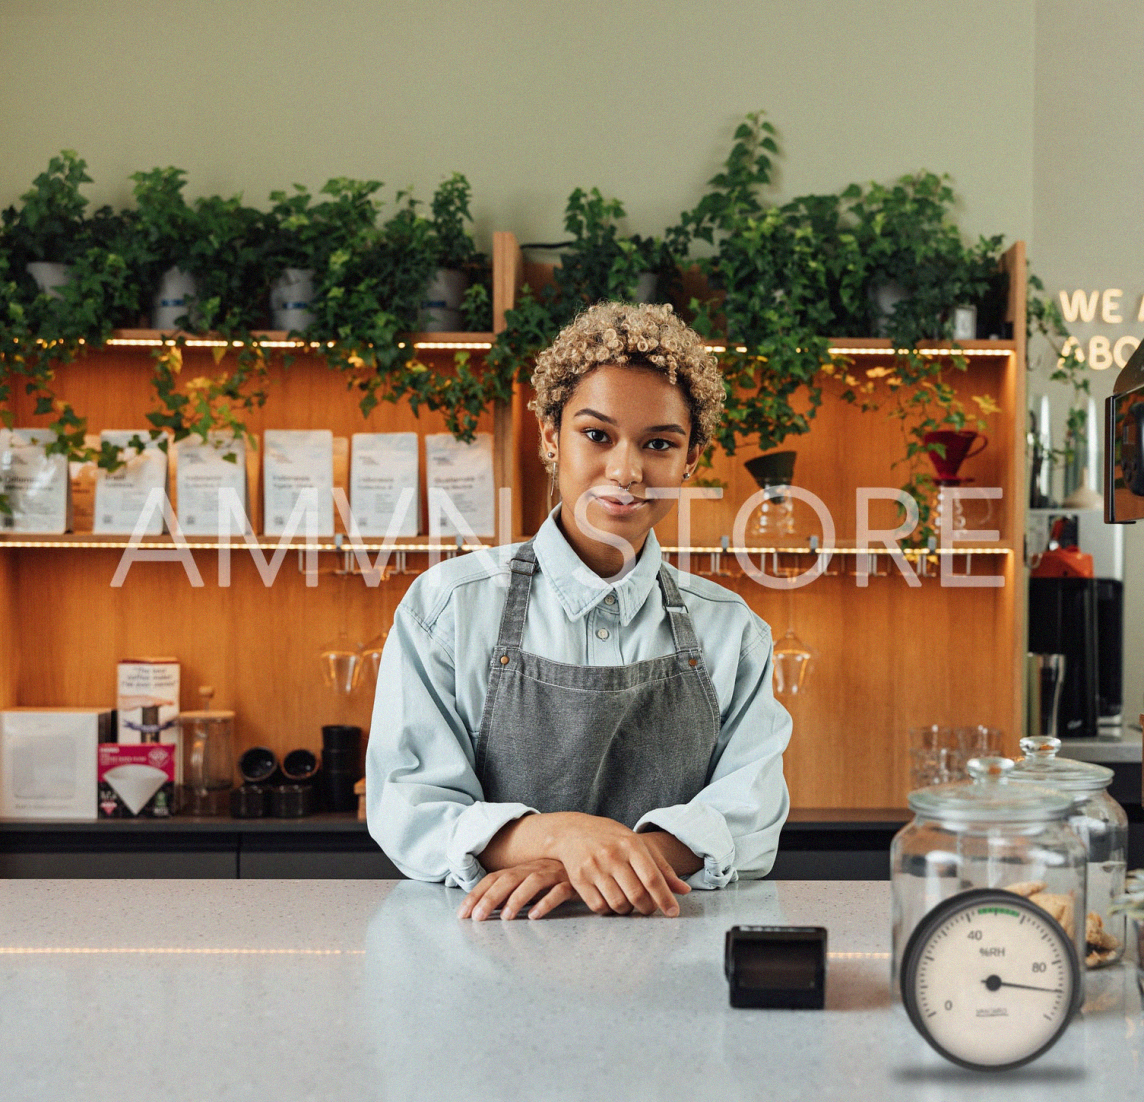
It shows value=90 unit=%
